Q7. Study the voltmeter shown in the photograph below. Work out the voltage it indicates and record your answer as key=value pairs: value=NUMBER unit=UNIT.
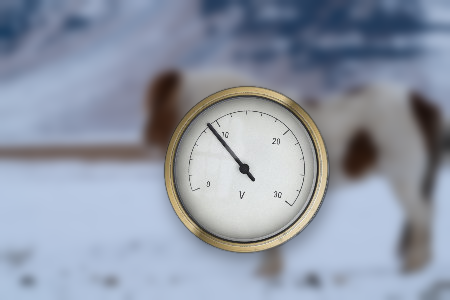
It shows value=9 unit=V
